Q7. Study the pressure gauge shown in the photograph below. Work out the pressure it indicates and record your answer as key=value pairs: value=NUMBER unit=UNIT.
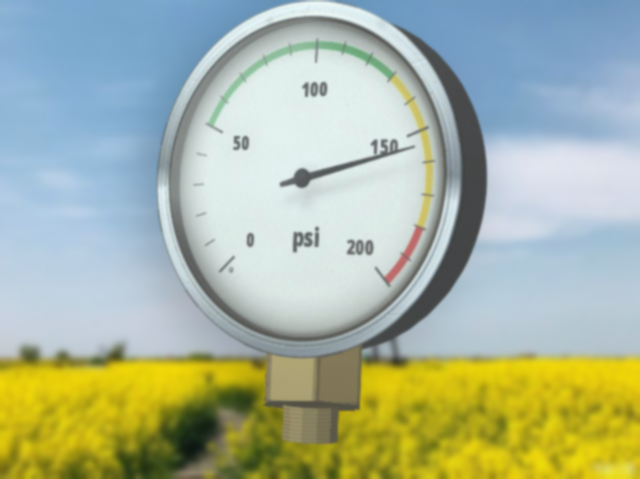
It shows value=155 unit=psi
